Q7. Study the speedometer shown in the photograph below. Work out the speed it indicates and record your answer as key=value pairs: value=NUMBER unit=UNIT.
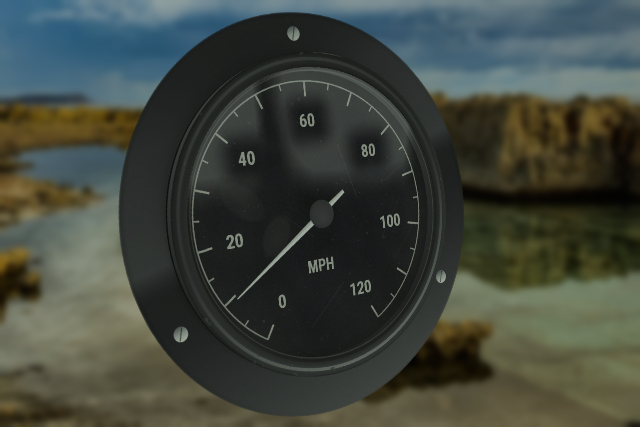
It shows value=10 unit=mph
